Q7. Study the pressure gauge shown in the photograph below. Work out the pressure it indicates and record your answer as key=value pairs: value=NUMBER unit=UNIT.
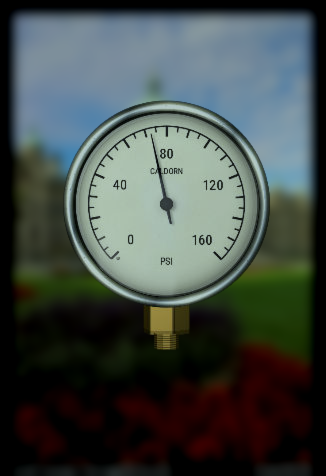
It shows value=72.5 unit=psi
